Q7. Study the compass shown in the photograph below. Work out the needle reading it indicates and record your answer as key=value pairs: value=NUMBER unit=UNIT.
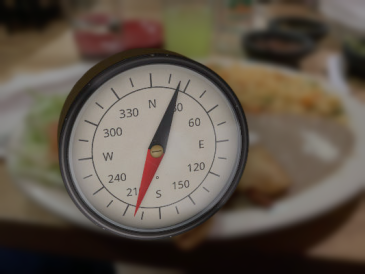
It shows value=202.5 unit=°
